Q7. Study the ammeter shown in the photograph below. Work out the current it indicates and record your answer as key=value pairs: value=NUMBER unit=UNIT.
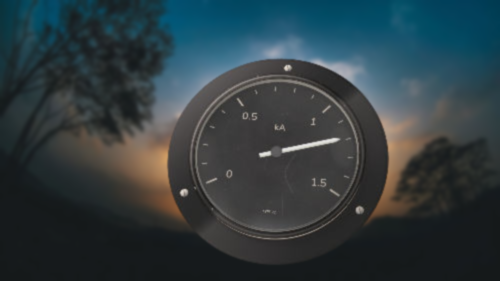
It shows value=1.2 unit=kA
